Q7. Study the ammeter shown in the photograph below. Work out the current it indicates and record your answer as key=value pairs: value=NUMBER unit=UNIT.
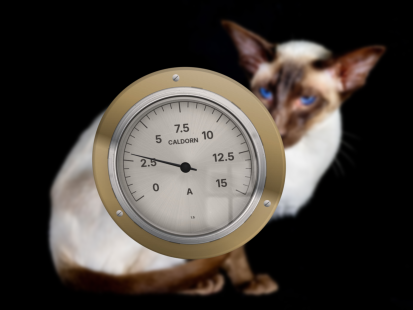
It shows value=3 unit=A
